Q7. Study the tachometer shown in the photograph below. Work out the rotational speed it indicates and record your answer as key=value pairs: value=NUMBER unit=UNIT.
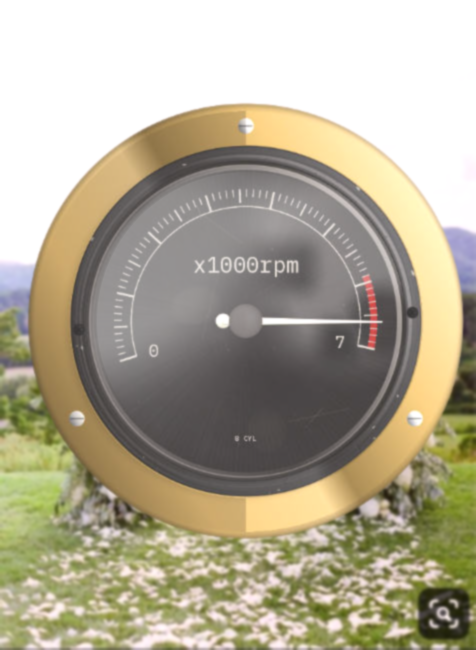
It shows value=6600 unit=rpm
